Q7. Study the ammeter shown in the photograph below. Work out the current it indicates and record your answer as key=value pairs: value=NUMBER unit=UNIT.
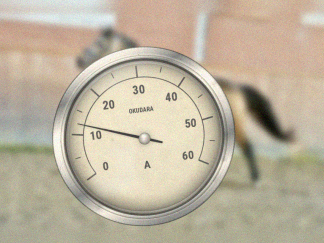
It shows value=12.5 unit=A
